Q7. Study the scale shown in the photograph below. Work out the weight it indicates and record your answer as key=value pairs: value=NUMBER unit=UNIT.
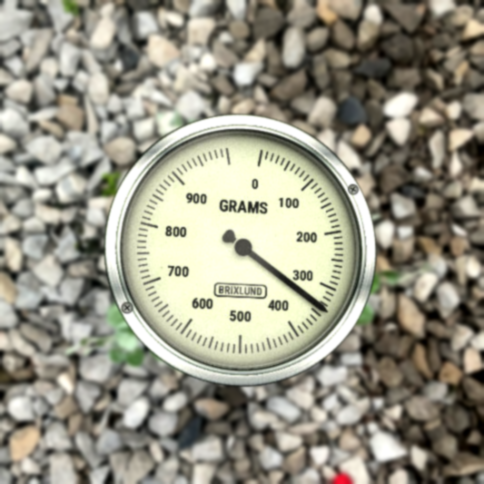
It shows value=340 unit=g
